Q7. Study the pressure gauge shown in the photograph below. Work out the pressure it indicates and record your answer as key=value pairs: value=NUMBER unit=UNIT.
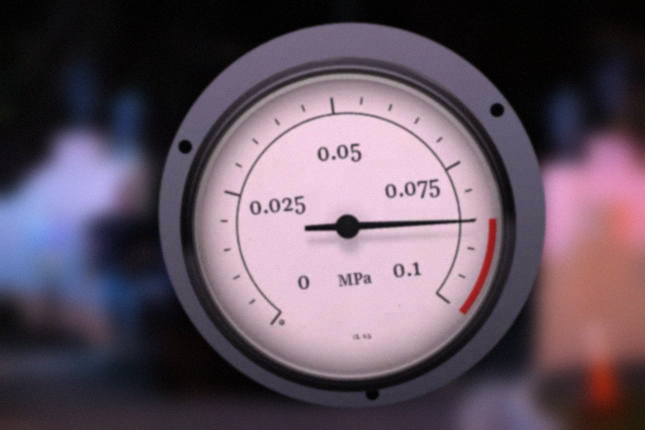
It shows value=0.085 unit=MPa
